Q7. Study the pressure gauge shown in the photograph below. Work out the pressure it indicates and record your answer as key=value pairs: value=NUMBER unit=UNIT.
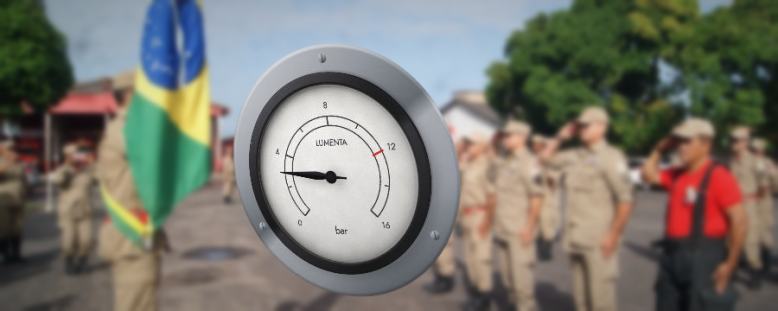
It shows value=3 unit=bar
